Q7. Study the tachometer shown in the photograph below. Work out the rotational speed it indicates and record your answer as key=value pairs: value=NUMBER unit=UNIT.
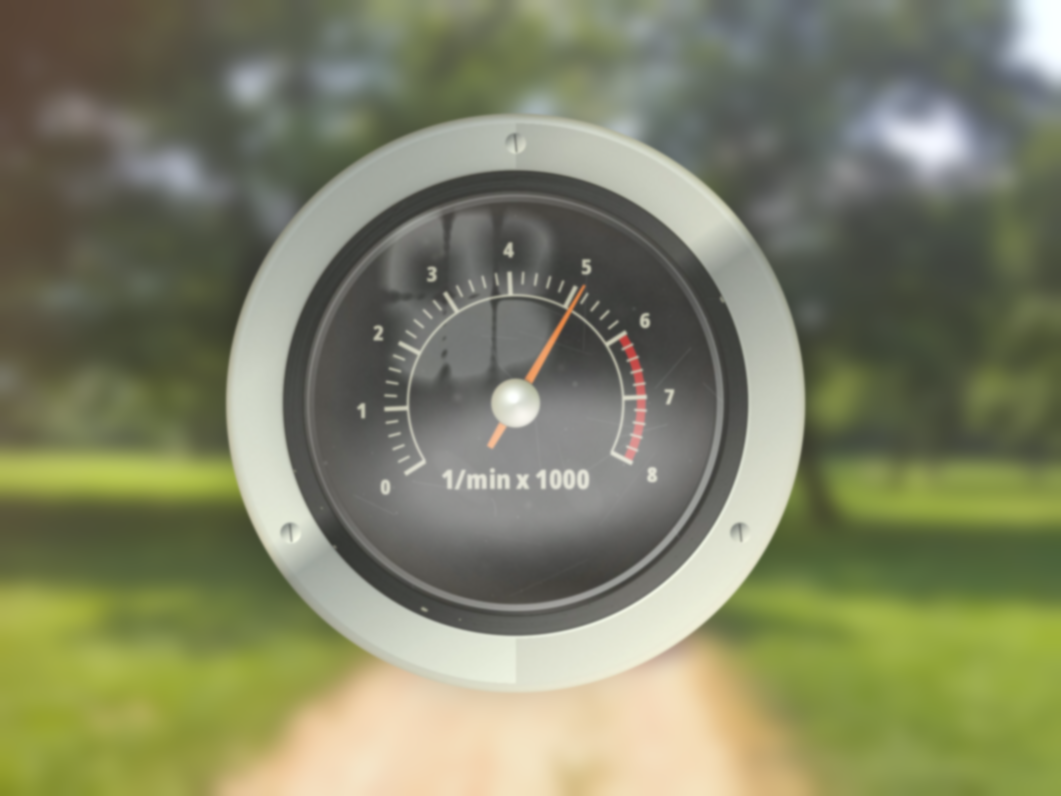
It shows value=5100 unit=rpm
